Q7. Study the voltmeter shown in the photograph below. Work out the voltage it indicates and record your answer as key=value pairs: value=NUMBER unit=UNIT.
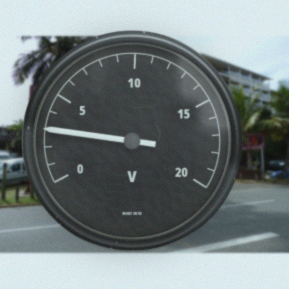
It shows value=3 unit=V
